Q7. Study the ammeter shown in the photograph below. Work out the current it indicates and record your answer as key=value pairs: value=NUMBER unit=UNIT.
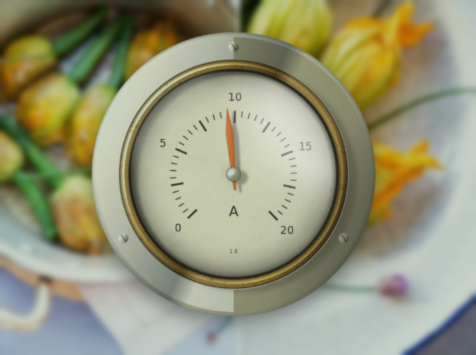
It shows value=9.5 unit=A
